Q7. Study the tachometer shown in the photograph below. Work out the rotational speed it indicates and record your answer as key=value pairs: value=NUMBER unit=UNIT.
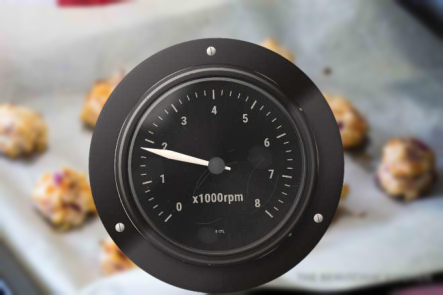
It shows value=1800 unit=rpm
